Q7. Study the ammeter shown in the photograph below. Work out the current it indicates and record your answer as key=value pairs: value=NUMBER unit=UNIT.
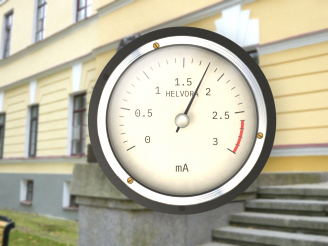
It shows value=1.8 unit=mA
